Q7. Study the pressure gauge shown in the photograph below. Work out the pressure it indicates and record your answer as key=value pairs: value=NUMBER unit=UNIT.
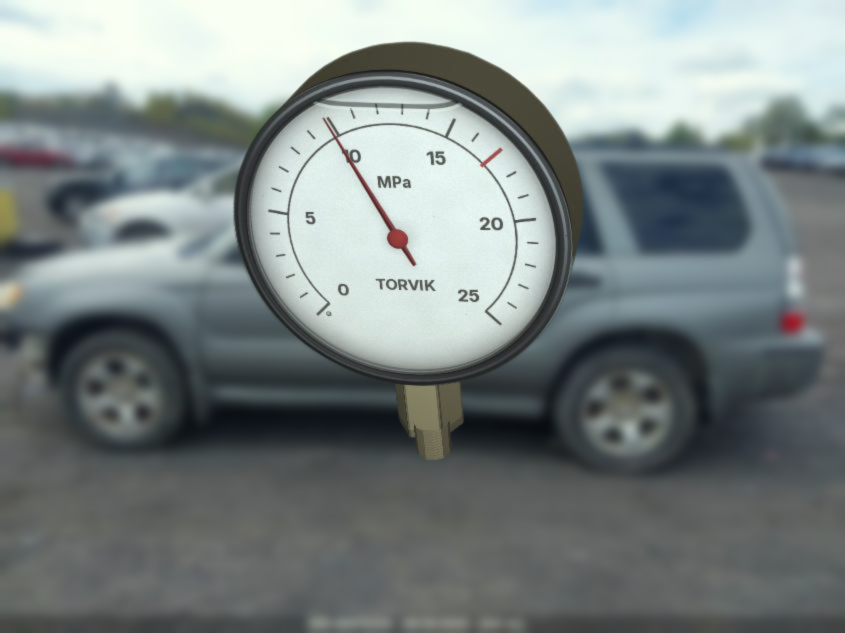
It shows value=10 unit=MPa
